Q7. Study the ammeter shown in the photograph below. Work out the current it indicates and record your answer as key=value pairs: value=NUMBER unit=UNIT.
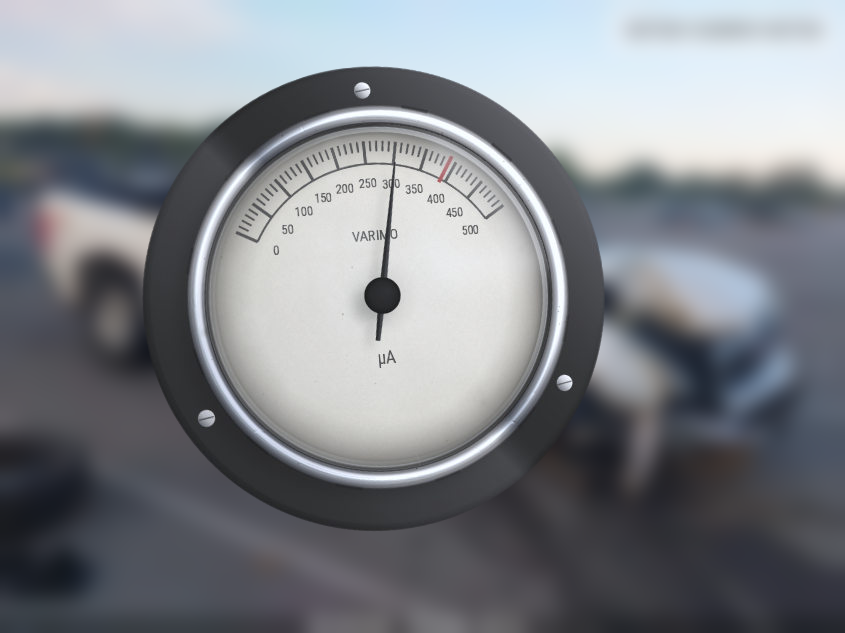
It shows value=300 unit=µA
